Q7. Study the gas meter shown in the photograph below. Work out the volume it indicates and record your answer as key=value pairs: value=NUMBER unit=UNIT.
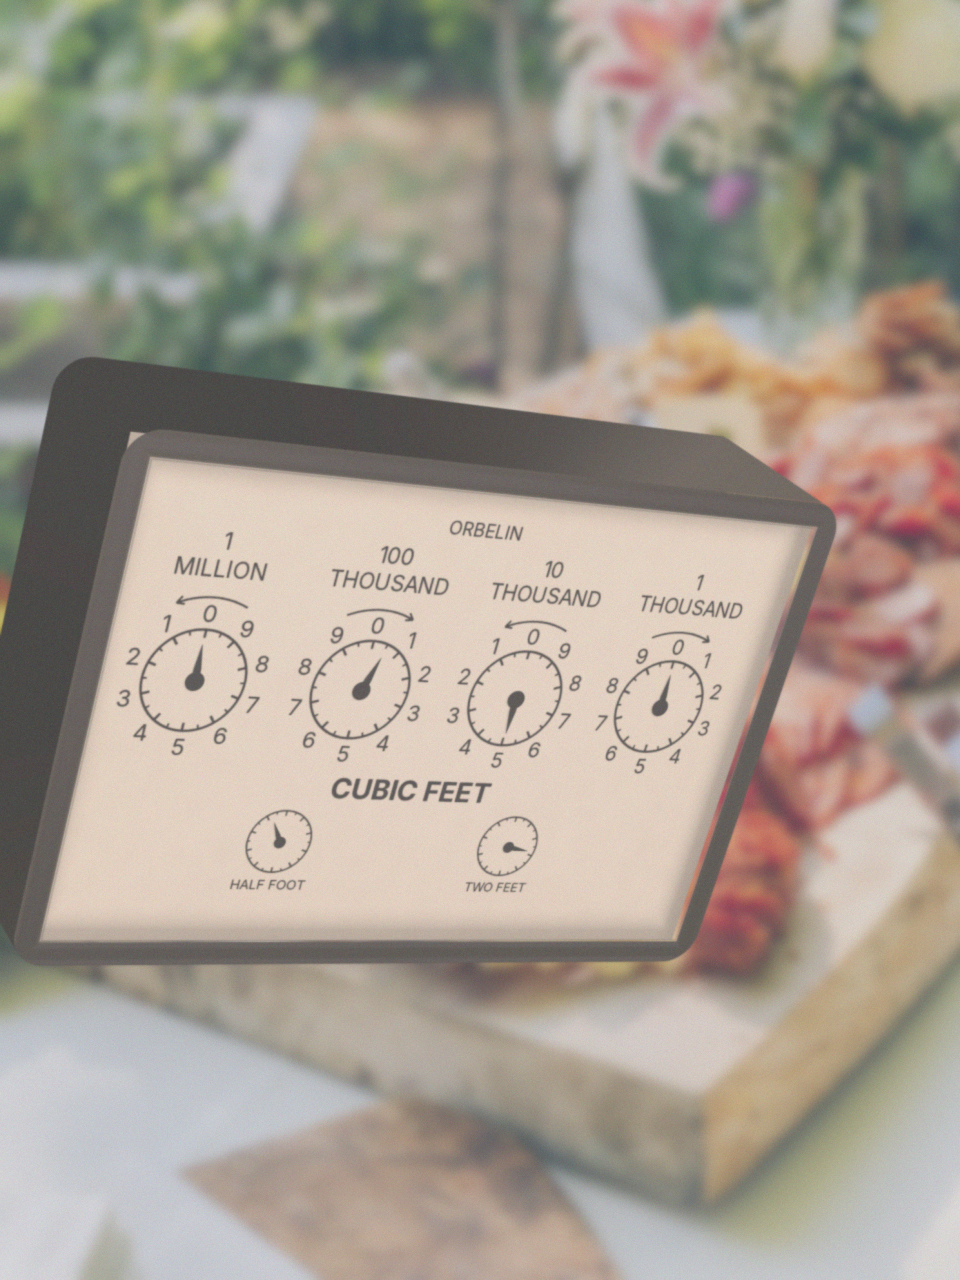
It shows value=5000 unit=ft³
